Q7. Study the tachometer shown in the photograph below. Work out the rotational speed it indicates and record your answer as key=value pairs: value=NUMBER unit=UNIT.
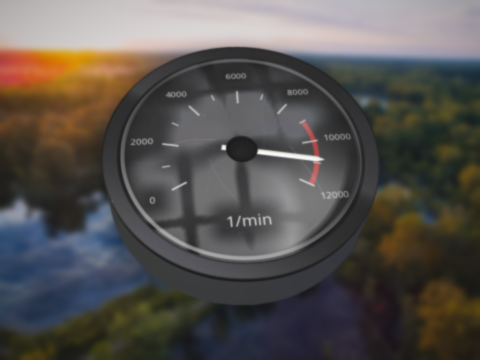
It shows value=11000 unit=rpm
